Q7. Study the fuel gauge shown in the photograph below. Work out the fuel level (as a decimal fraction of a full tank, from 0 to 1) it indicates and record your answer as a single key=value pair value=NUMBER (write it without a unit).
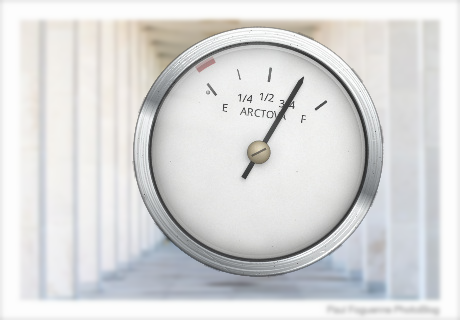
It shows value=0.75
